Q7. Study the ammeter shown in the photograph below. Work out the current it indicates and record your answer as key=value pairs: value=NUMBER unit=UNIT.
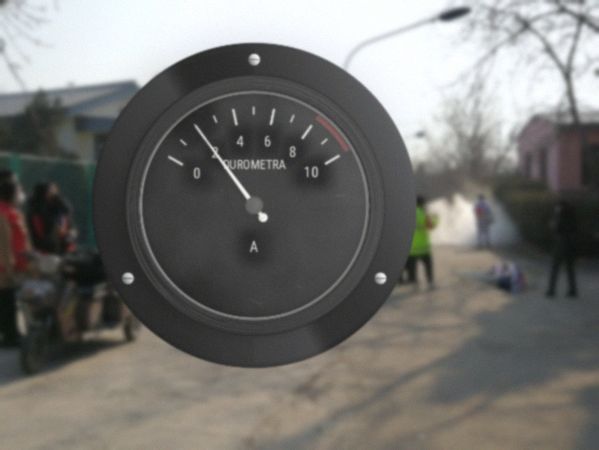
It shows value=2 unit=A
